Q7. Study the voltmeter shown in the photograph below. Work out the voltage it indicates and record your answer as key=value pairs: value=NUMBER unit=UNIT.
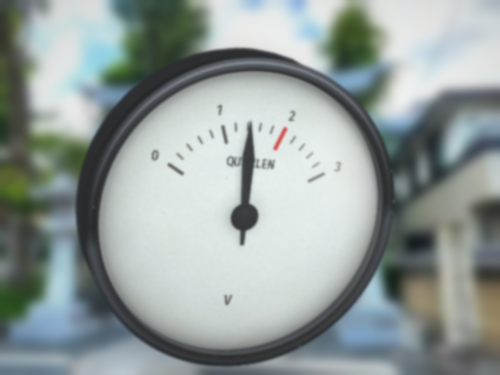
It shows value=1.4 unit=V
